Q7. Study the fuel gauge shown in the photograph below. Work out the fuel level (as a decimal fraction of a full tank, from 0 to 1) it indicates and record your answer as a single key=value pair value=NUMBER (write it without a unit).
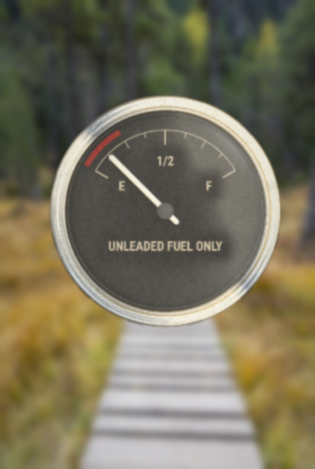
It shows value=0.125
